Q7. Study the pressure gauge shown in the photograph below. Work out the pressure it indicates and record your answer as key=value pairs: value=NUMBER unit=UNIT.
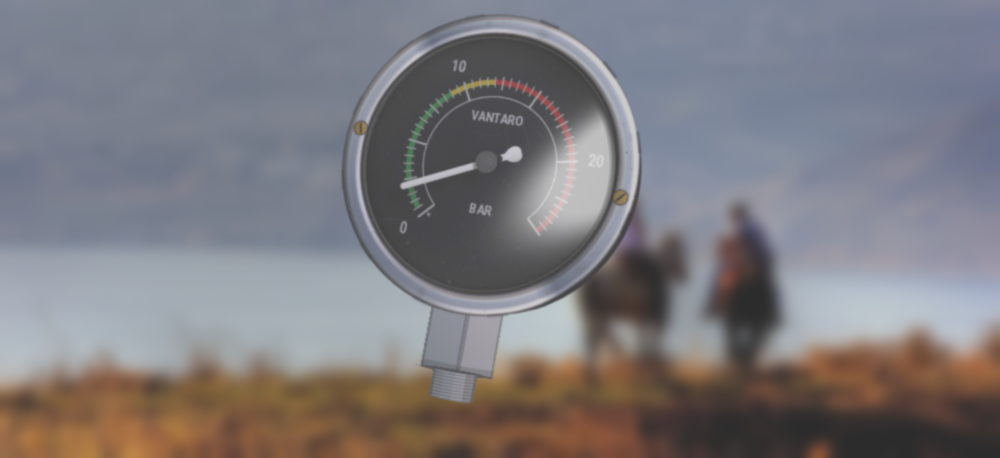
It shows value=2 unit=bar
